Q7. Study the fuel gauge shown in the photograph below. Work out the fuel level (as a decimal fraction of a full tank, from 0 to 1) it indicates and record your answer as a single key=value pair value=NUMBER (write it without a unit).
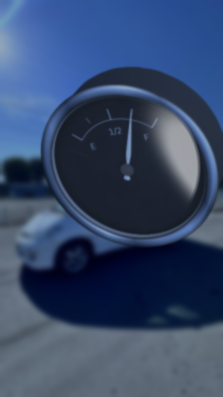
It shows value=0.75
